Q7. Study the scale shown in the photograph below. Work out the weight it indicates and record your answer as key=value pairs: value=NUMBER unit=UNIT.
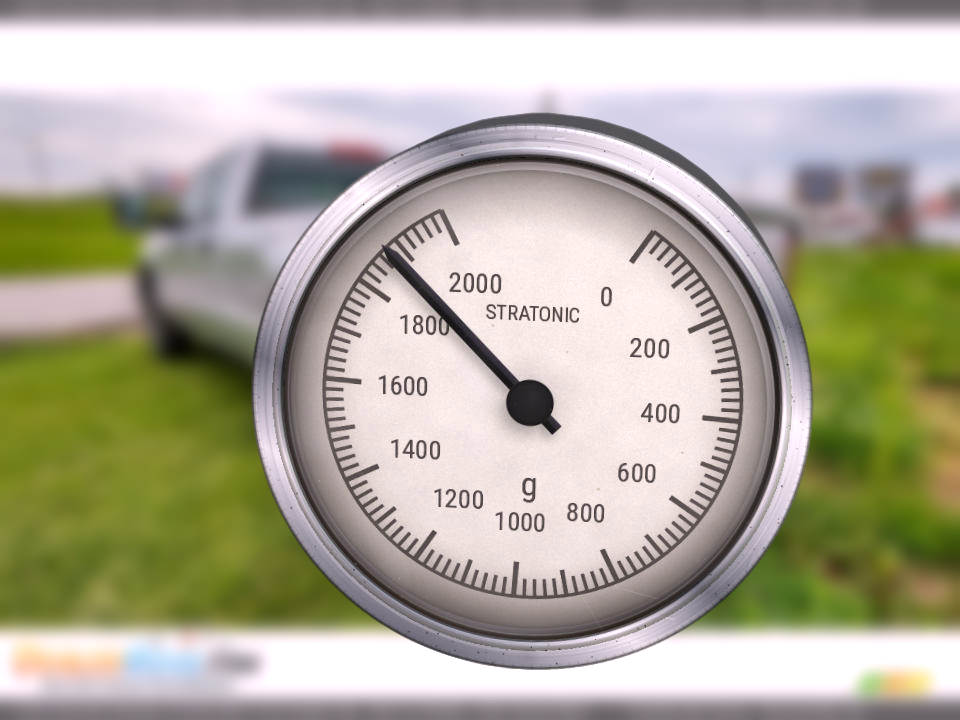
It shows value=1880 unit=g
